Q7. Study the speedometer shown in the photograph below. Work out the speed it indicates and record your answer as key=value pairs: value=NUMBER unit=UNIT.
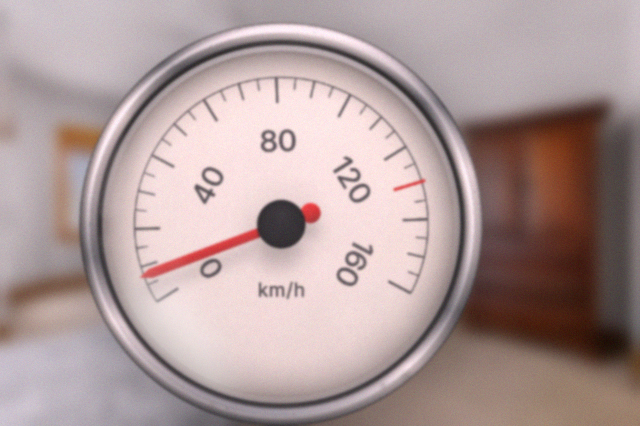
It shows value=7.5 unit=km/h
